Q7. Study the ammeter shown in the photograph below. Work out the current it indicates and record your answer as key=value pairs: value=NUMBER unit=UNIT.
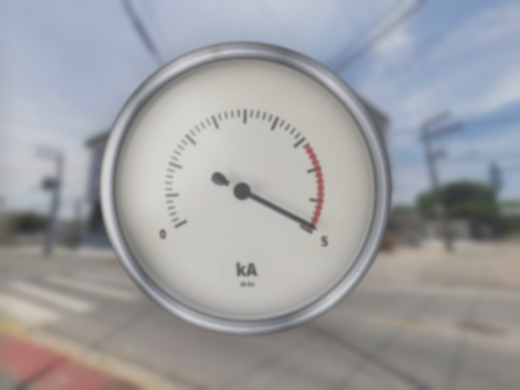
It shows value=4.9 unit=kA
